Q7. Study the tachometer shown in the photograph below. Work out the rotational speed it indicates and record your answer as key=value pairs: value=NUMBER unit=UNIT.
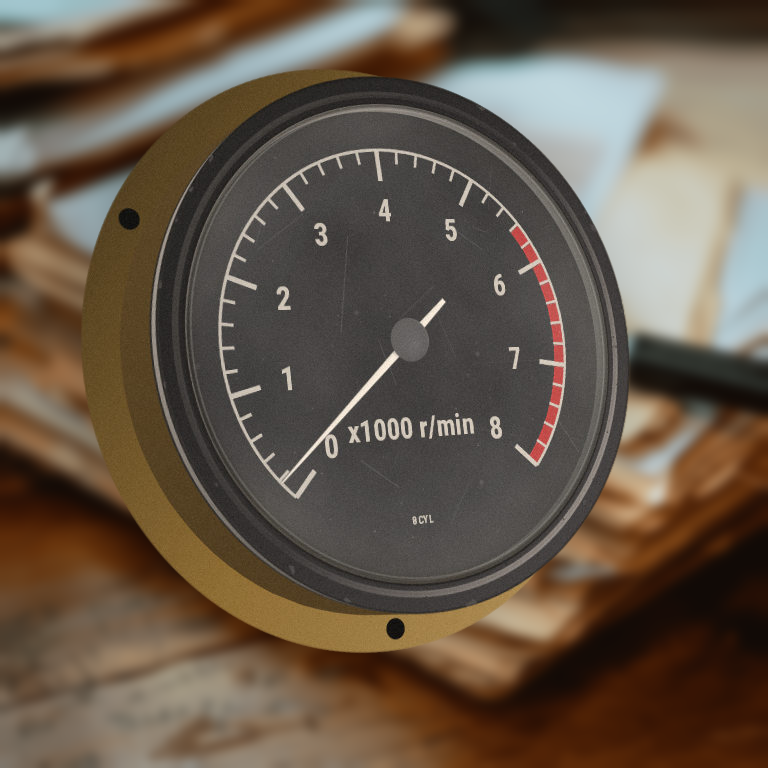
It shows value=200 unit=rpm
